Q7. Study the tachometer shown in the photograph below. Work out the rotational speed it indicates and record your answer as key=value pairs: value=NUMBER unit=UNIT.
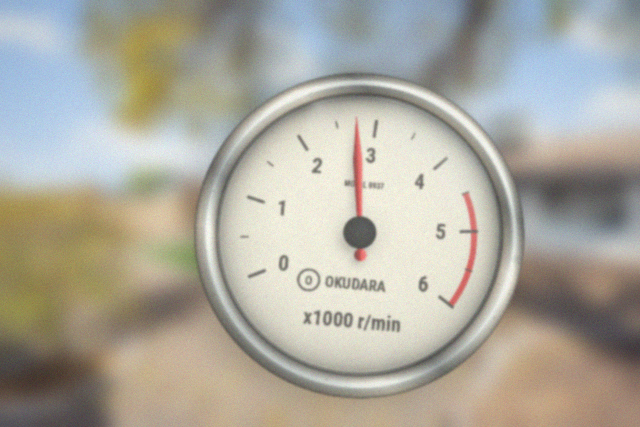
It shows value=2750 unit=rpm
